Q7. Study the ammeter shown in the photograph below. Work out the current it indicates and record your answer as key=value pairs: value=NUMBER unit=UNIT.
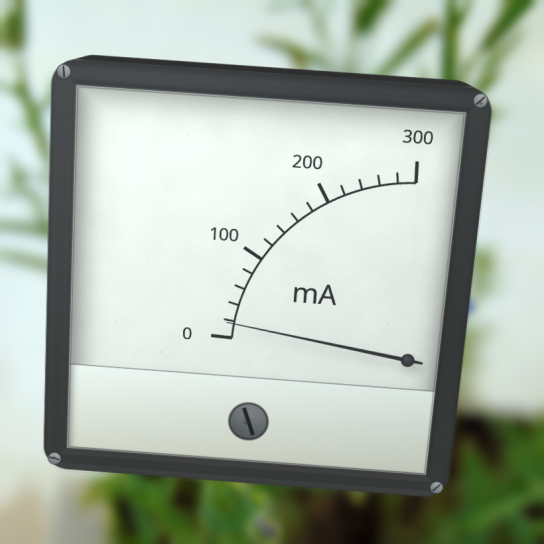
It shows value=20 unit=mA
